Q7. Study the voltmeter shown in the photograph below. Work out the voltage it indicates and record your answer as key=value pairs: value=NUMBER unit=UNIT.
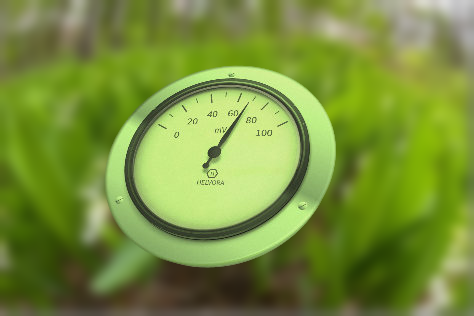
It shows value=70 unit=mV
